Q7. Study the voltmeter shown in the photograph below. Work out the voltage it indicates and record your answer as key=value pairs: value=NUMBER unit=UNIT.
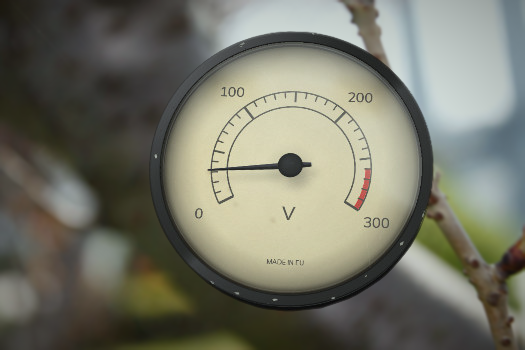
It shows value=30 unit=V
